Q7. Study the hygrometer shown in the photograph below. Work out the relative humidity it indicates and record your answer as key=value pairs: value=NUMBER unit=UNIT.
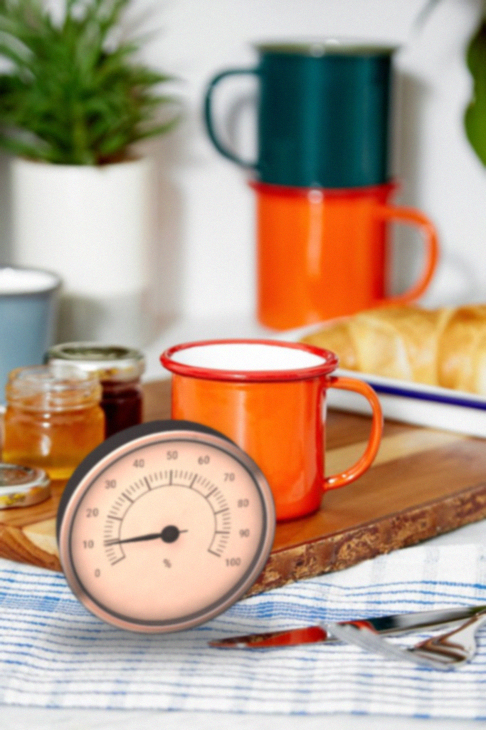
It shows value=10 unit=%
